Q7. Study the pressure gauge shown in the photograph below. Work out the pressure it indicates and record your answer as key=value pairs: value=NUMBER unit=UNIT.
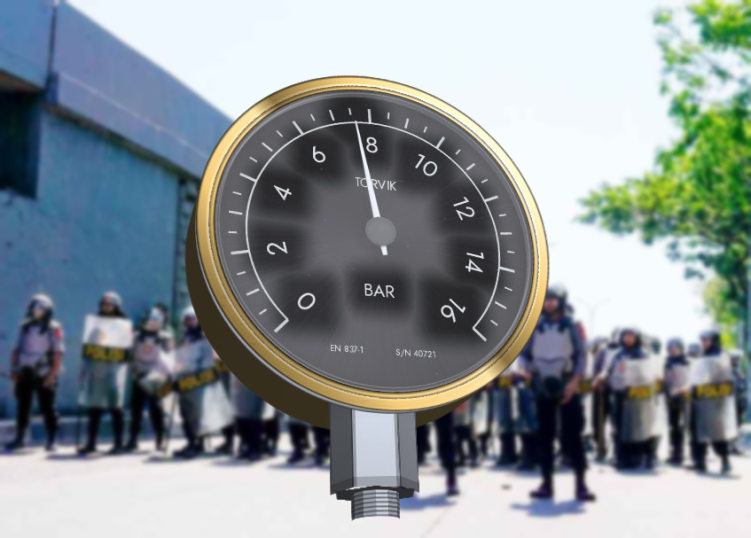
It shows value=7.5 unit=bar
